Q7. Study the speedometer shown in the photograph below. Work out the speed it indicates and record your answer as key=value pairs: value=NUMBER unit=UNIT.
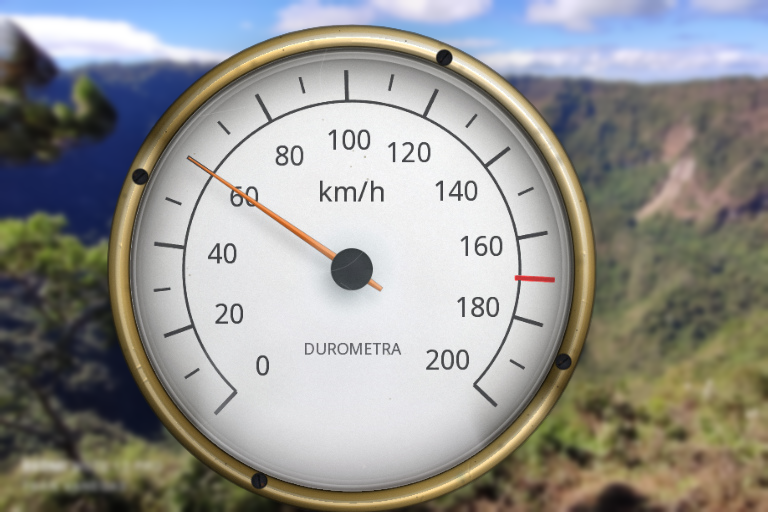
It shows value=60 unit=km/h
